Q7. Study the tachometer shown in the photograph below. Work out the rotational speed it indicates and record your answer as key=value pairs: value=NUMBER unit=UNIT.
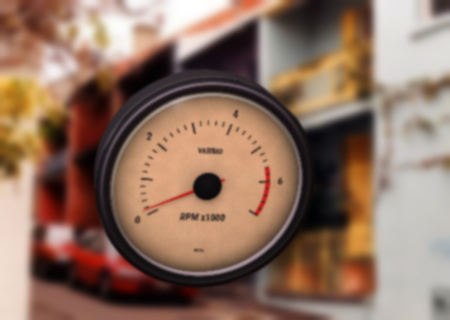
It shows value=200 unit=rpm
